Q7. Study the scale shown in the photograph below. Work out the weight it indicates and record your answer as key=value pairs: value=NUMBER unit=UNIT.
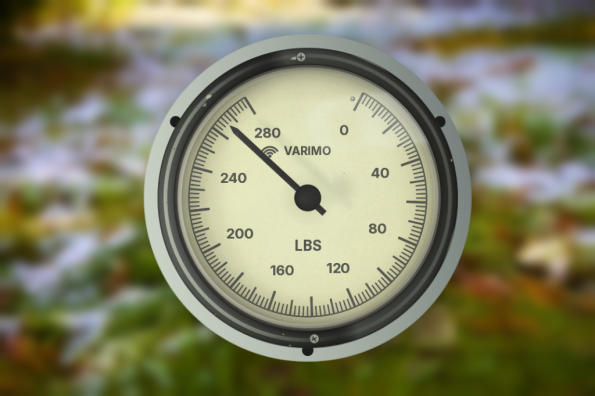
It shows value=266 unit=lb
